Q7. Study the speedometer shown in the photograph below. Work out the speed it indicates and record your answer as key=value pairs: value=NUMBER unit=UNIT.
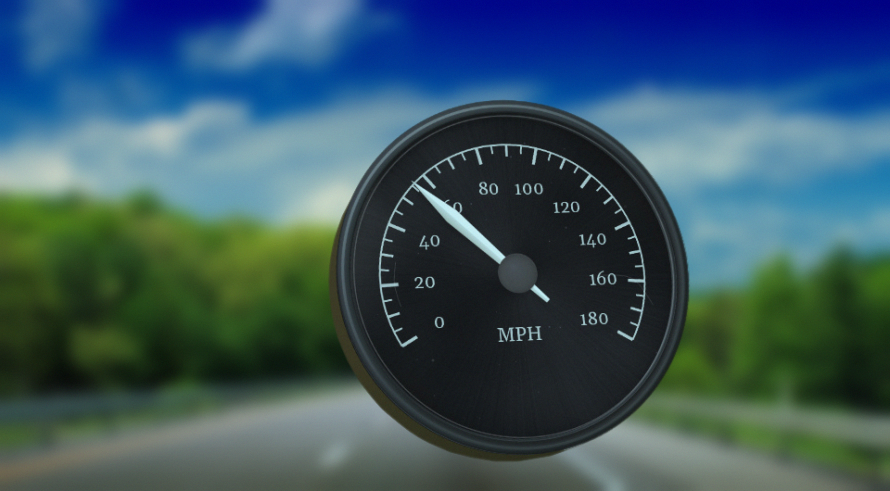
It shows value=55 unit=mph
